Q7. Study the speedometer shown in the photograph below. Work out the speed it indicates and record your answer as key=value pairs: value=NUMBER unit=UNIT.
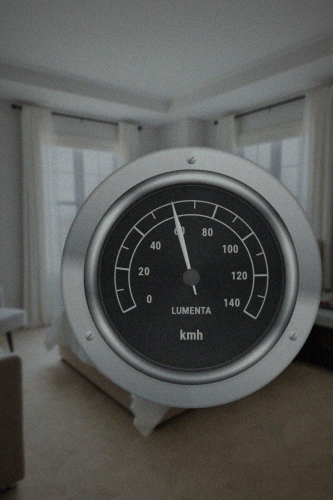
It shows value=60 unit=km/h
